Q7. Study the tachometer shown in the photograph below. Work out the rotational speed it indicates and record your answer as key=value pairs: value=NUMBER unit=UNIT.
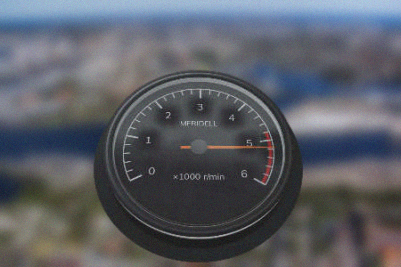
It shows value=5200 unit=rpm
